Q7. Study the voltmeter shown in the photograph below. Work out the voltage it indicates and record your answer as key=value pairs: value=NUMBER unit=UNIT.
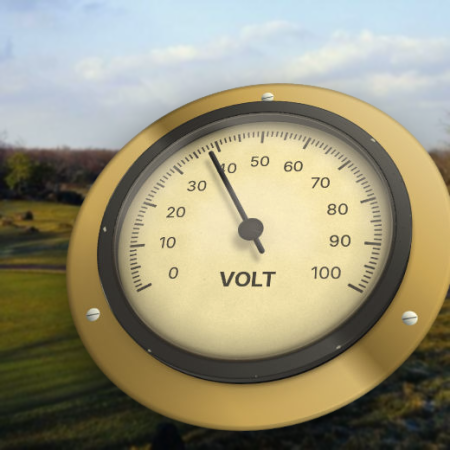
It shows value=38 unit=V
